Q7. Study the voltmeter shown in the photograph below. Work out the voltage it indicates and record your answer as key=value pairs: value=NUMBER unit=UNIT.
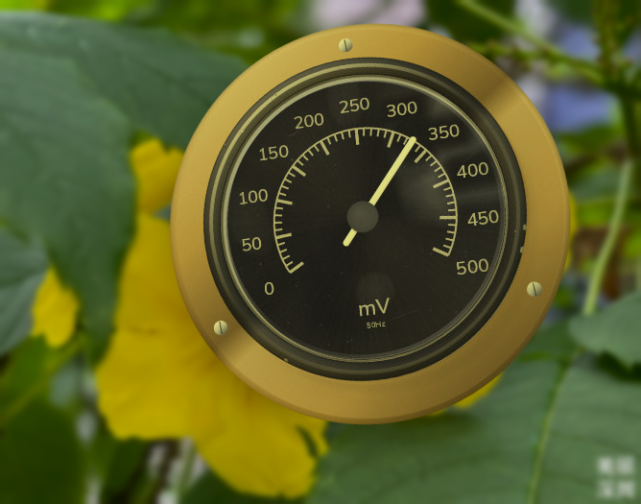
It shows value=330 unit=mV
